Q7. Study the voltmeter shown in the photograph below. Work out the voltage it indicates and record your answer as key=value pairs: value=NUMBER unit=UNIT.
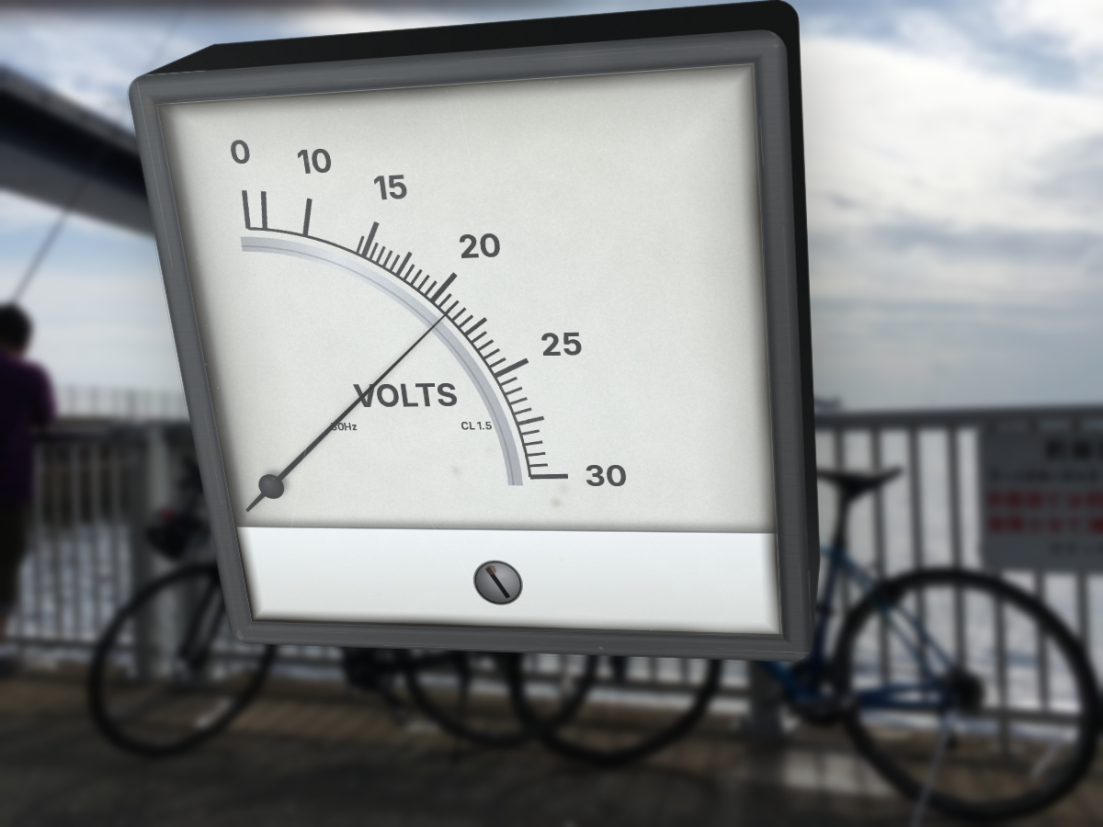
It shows value=21 unit=V
